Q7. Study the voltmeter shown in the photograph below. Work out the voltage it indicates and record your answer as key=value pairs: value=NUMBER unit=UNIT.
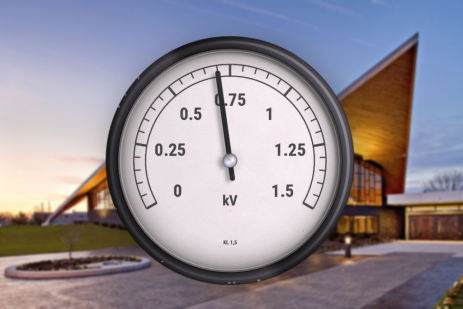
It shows value=0.7 unit=kV
